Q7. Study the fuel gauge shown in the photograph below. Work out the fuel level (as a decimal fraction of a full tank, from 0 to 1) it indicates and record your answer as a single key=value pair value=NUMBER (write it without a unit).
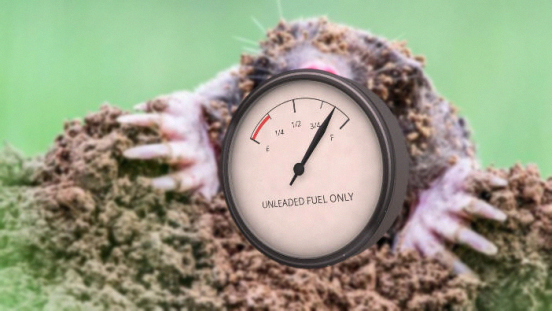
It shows value=0.875
